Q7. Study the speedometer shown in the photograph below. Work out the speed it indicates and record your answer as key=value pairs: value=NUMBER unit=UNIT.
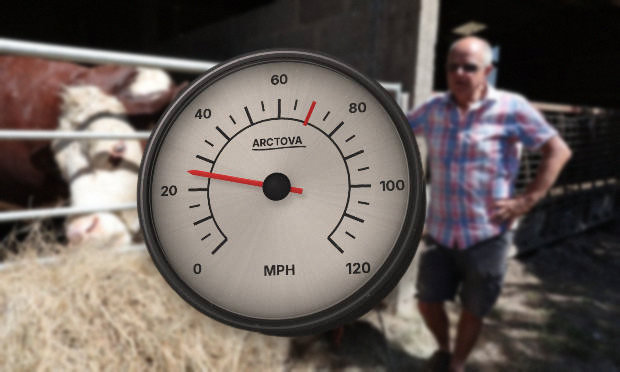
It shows value=25 unit=mph
